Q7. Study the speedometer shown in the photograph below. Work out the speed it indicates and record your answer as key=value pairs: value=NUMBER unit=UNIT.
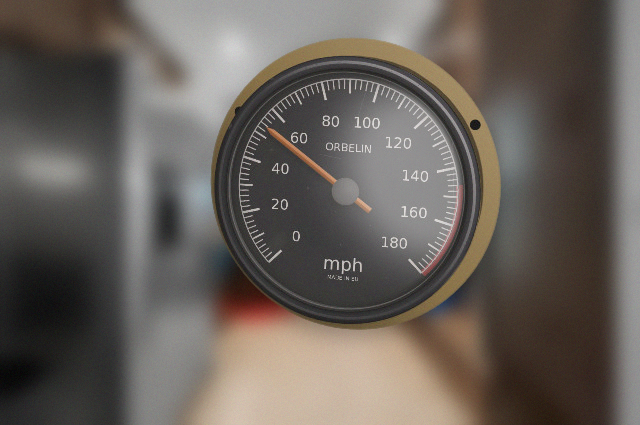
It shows value=54 unit=mph
